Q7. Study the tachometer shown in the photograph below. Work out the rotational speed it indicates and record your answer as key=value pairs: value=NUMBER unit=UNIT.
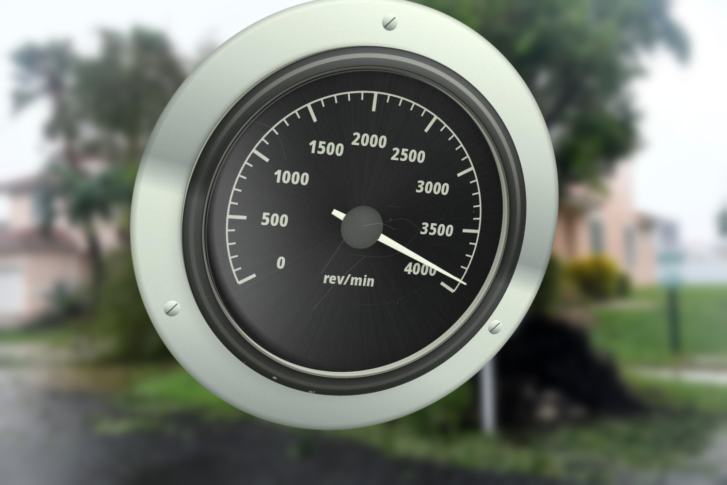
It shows value=3900 unit=rpm
